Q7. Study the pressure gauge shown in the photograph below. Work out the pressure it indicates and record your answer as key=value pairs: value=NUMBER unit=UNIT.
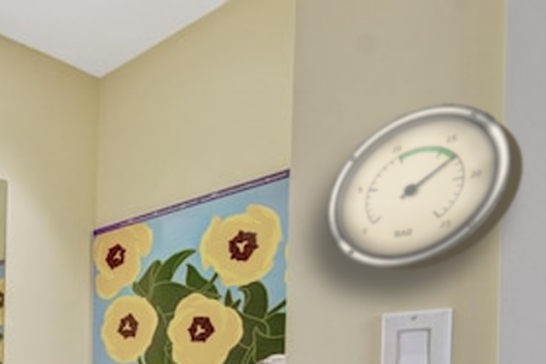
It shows value=17 unit=bar
